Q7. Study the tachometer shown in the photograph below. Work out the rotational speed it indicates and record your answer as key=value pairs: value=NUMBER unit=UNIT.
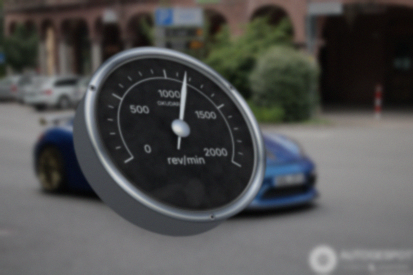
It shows value=1150 unit=rpm
